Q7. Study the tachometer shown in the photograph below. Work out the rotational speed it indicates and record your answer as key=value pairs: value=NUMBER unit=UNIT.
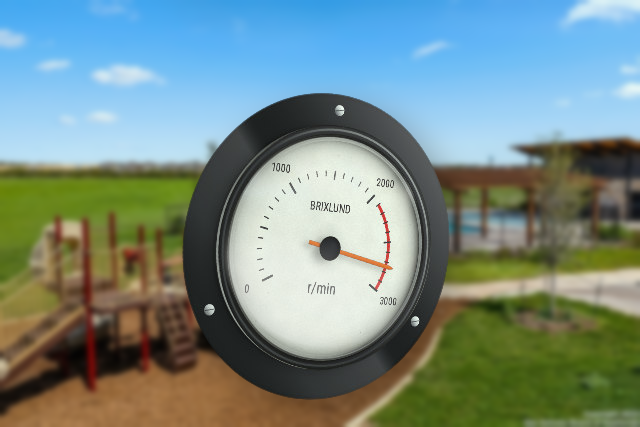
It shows value=2750 unit=rpm
